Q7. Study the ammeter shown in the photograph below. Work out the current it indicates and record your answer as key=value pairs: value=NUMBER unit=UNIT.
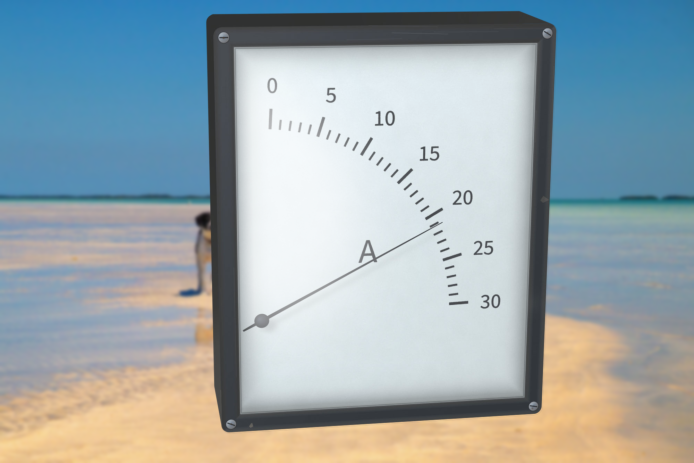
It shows value=21 unit=A
